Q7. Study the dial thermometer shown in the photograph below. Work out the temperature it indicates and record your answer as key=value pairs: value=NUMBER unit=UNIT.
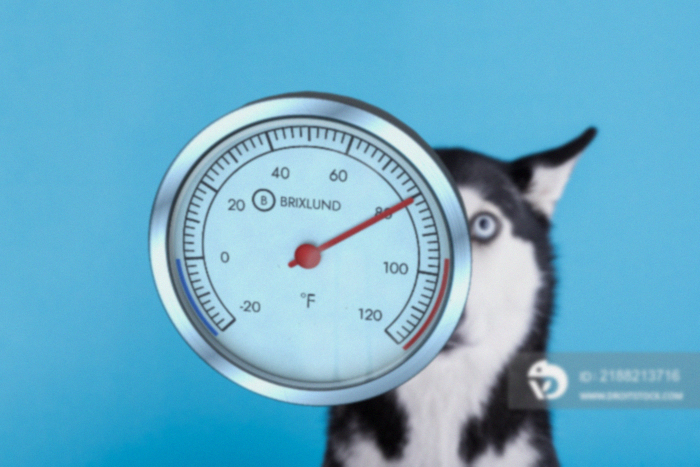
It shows value=80 unit=°F
